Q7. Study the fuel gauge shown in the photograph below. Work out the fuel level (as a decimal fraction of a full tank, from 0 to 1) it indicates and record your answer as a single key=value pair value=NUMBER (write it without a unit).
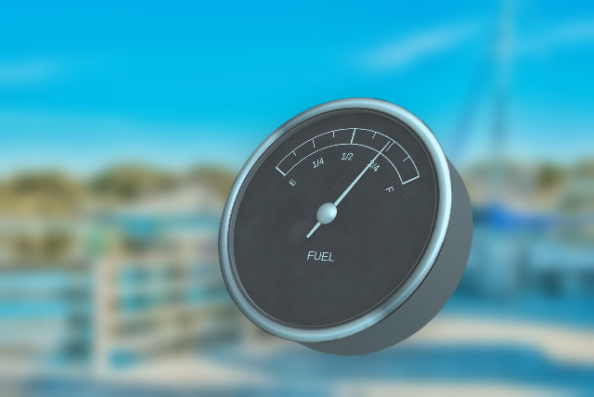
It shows value=0.75
